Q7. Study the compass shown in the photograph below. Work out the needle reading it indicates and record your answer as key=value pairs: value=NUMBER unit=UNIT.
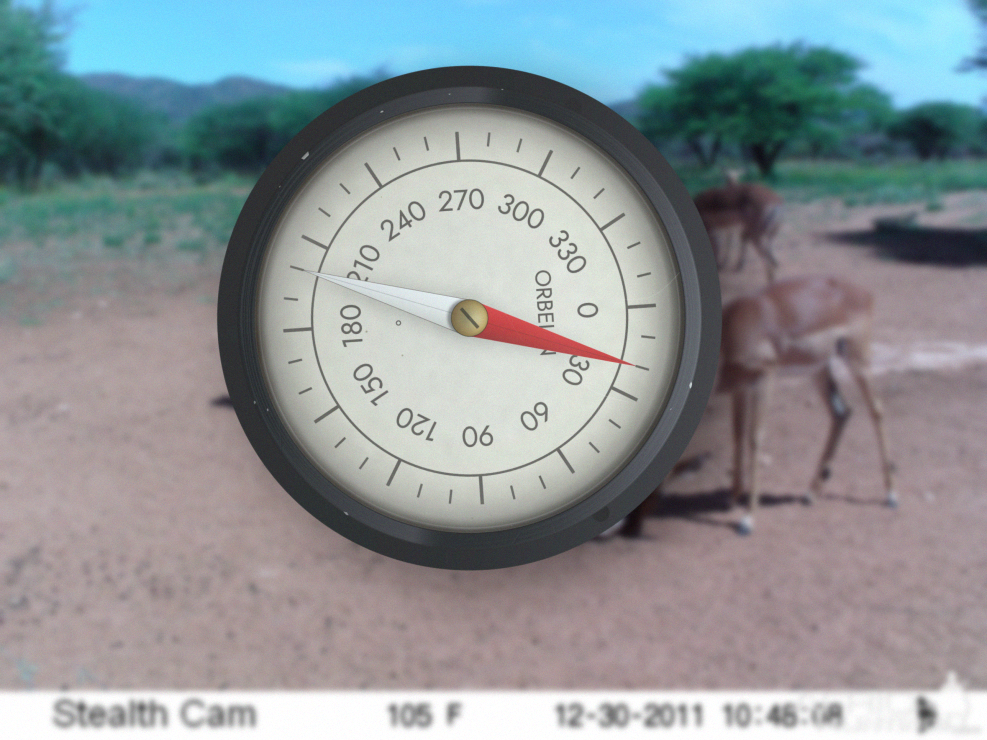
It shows value=20 unit=°
